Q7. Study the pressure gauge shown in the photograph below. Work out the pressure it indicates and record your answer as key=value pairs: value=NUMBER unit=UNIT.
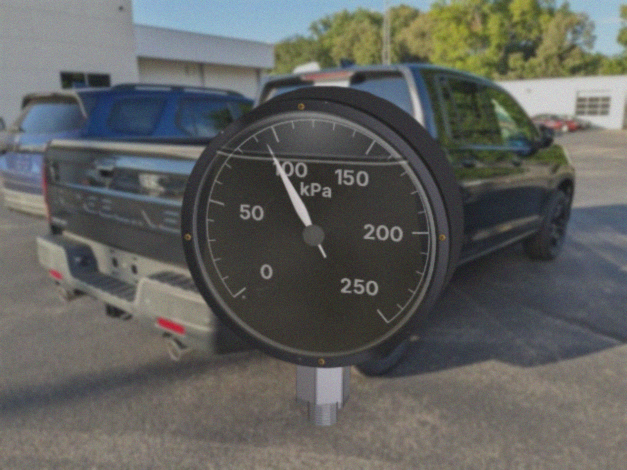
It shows value=95 unit=kPa
